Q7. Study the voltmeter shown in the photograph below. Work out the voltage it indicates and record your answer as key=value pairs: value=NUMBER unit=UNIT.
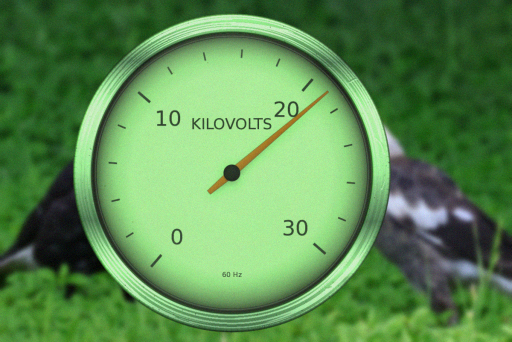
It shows value=21 unit=kV
